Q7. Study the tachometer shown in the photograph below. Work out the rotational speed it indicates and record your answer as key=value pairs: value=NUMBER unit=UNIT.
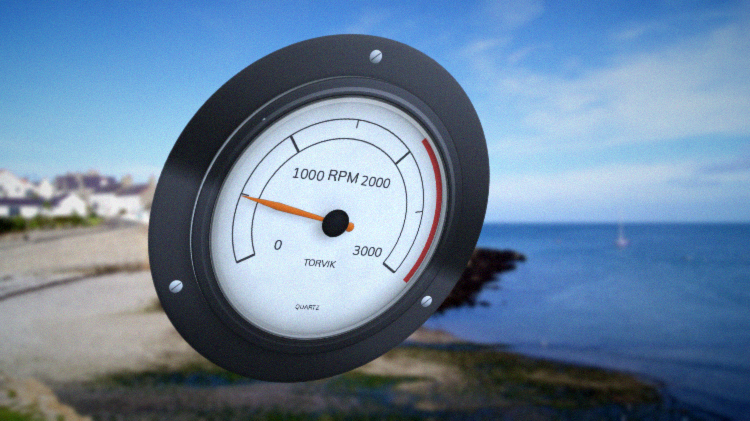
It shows value=500 unit=rpm
